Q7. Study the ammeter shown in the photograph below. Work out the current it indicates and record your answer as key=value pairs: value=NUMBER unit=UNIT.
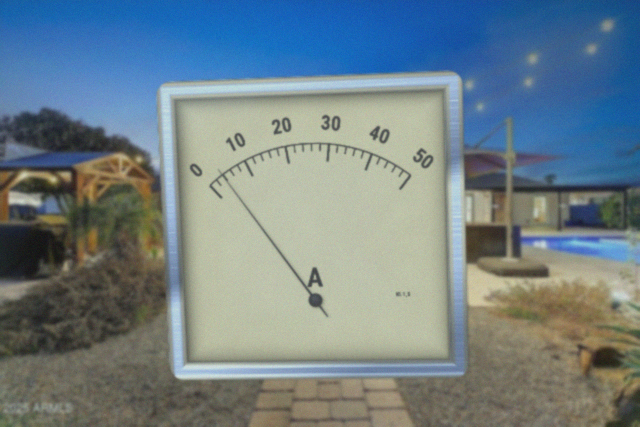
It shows value=4 unit=A
